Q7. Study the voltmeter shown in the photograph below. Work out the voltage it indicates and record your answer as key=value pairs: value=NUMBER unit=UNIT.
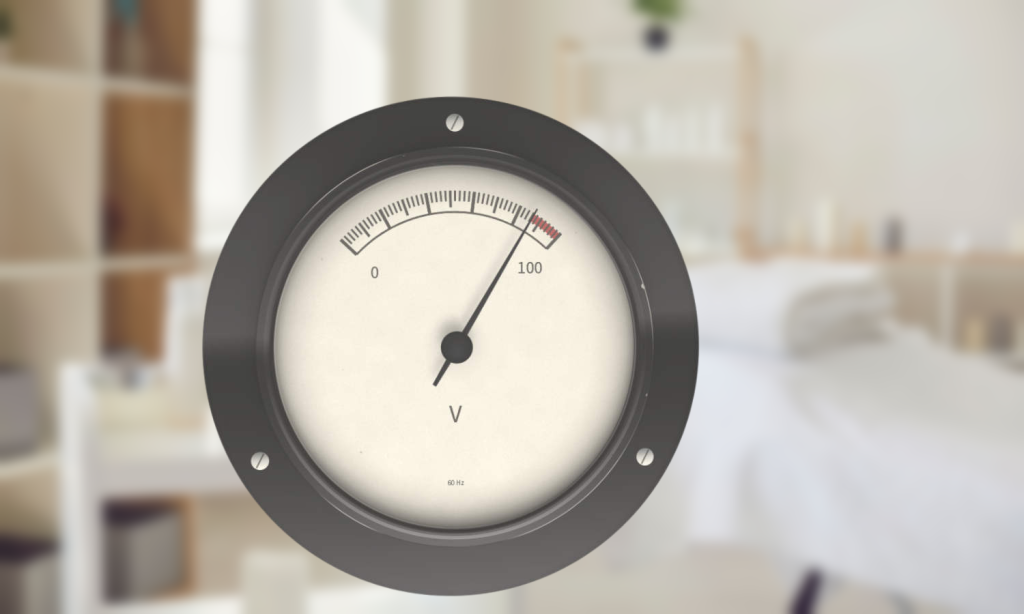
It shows value=86 unit=V
